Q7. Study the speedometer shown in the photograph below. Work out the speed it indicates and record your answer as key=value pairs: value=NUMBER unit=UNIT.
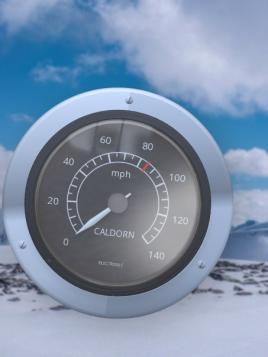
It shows value=0 unit=mph
